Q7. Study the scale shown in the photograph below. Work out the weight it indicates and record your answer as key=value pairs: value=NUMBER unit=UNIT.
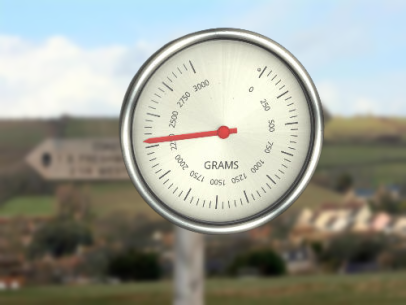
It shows value=2300 unit=g
